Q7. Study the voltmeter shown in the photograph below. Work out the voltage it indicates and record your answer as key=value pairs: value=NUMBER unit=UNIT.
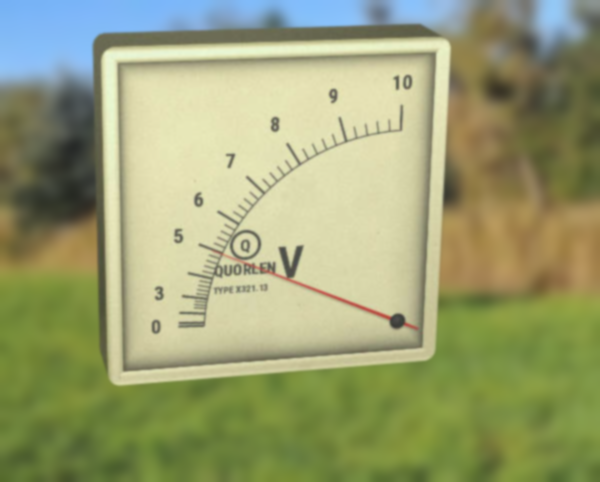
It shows value=5 unit=V
